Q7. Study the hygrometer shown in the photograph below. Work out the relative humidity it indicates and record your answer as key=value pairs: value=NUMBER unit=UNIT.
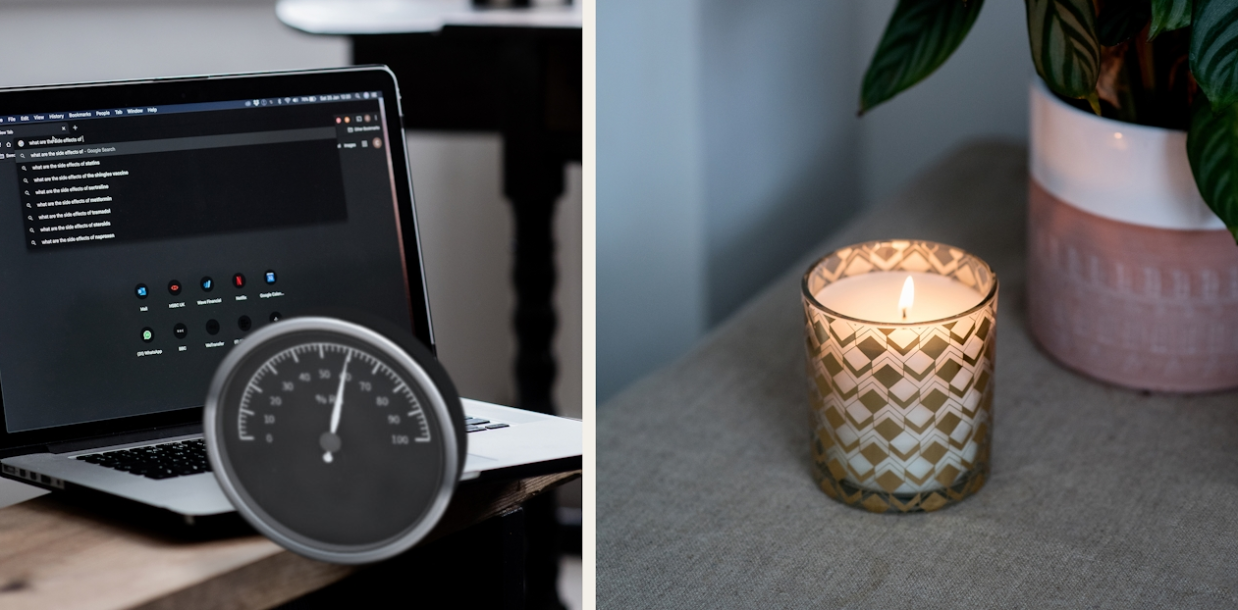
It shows value=60 unit=%
